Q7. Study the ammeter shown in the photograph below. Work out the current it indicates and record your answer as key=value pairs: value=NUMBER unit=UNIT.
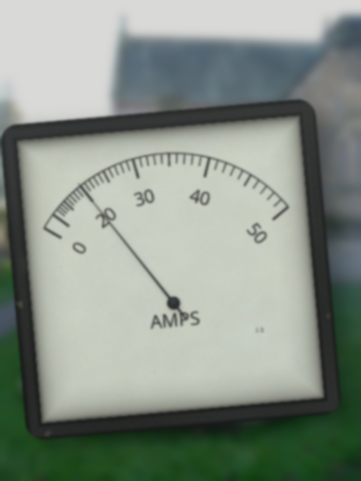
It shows value=20 unit=A
